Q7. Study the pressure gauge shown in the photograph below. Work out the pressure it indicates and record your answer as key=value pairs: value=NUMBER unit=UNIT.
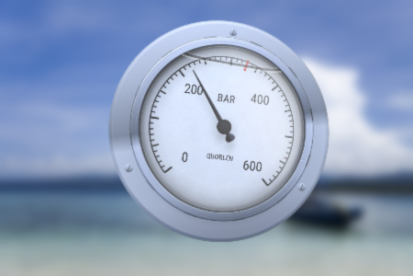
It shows value=220 unit=bar
